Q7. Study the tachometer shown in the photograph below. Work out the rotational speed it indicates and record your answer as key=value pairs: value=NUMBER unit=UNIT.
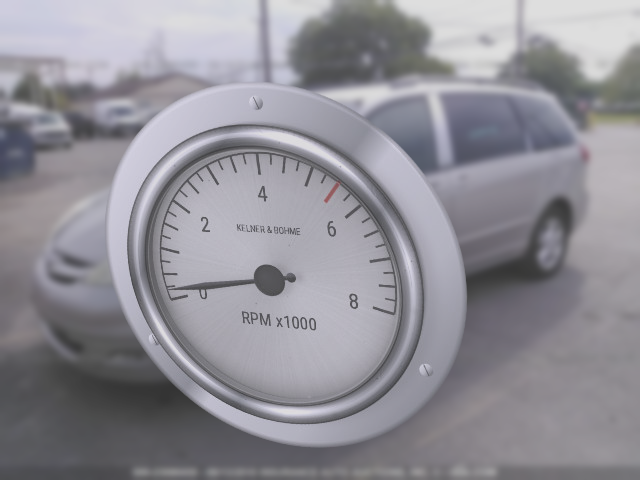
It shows value=250 unit=rpm
